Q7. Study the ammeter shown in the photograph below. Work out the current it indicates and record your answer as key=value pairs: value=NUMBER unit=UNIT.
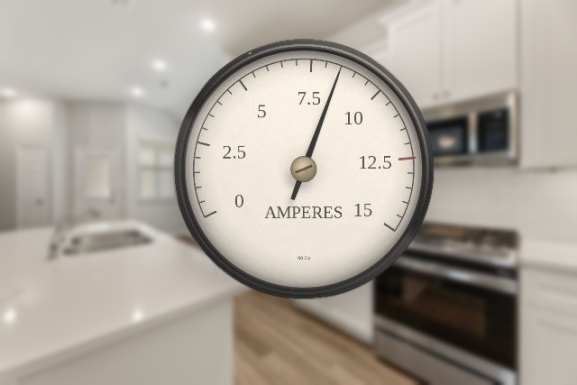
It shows value=8.5 unit=A
